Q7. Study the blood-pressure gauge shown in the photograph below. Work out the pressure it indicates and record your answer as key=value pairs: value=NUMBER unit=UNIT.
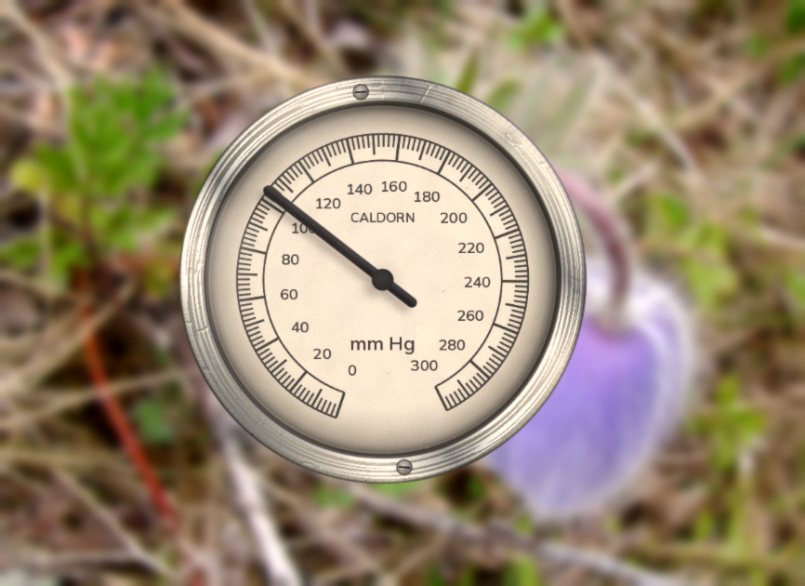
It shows value=104 unit=mmHg
